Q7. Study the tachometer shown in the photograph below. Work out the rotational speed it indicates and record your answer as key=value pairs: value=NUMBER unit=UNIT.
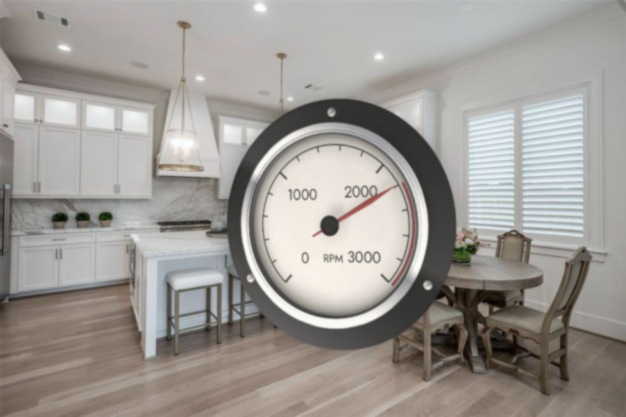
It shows value=2200 unit=rpm
